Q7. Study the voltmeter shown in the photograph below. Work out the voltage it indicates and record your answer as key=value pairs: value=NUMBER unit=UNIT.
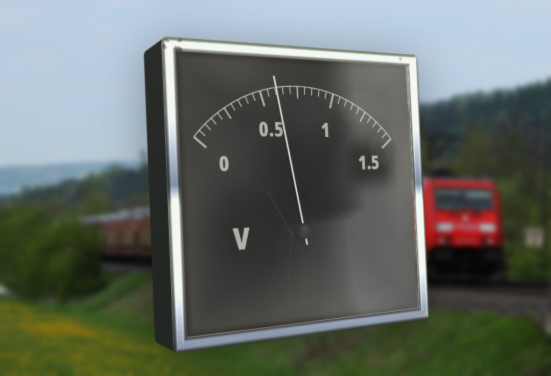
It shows value=0.6 unit=V
